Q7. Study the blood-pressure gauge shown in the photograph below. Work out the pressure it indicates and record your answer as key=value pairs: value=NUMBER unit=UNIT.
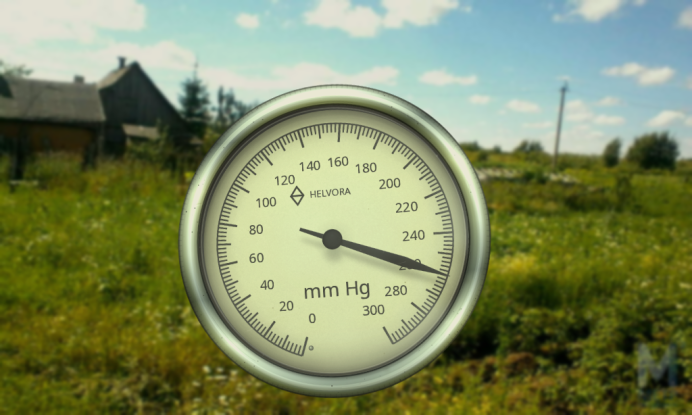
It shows value=260 unit=mmHg
